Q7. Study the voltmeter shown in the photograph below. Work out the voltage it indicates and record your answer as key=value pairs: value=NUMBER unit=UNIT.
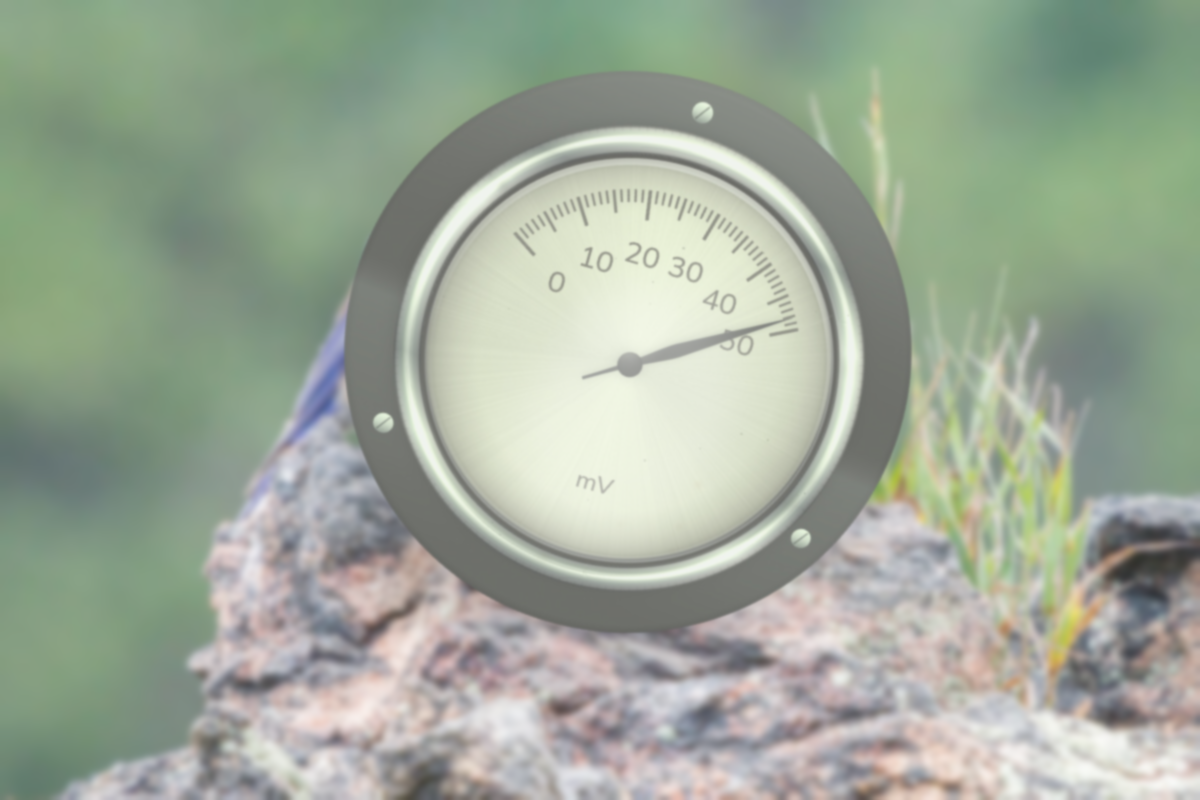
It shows value=48 unit=mV
